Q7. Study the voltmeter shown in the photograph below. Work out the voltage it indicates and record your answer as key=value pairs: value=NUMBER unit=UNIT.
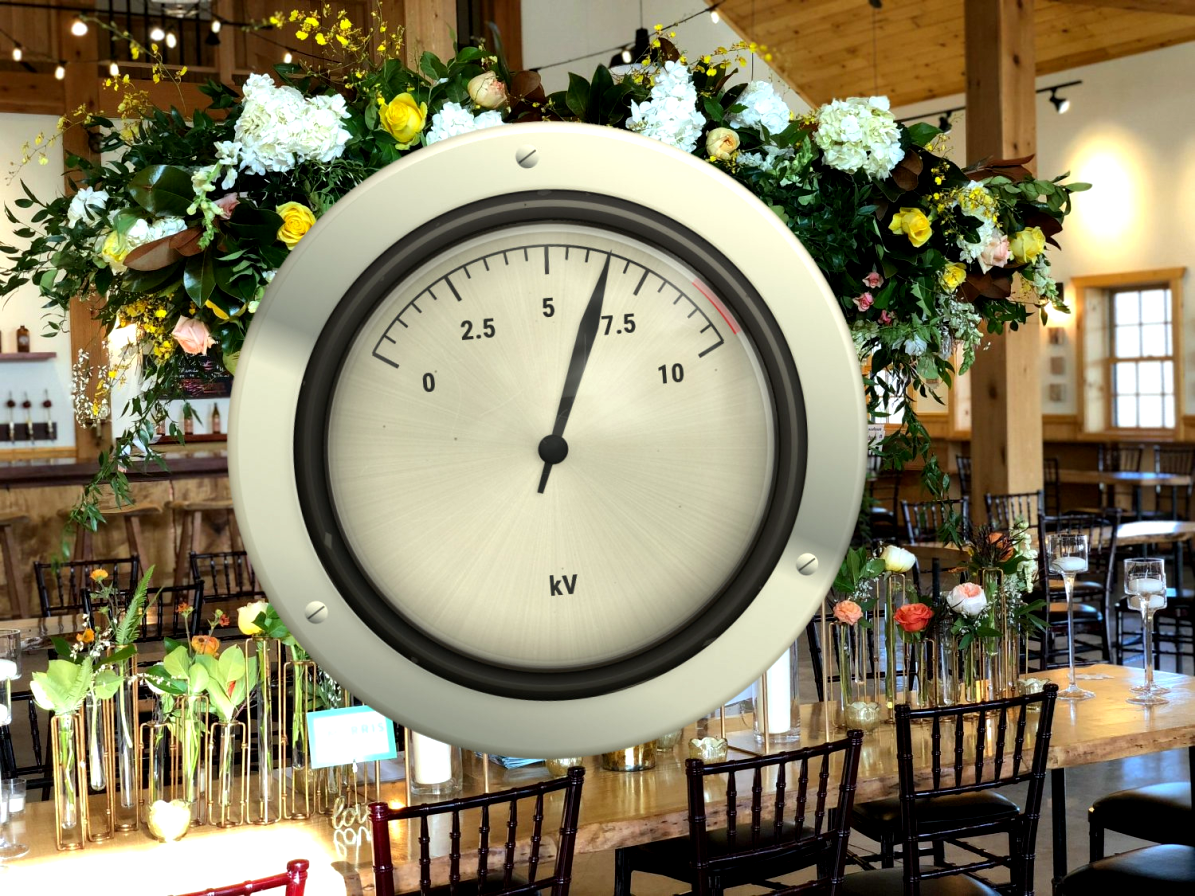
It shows value=6.5 unit=kV
